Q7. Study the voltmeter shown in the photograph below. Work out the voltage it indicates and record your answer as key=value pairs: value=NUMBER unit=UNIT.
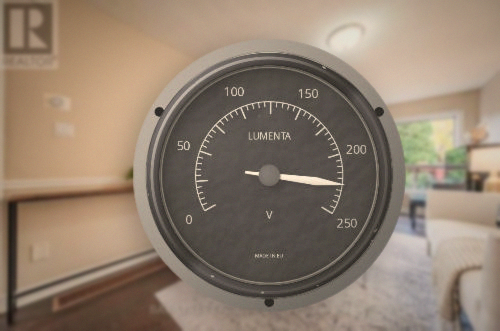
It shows value=225 unit=V
